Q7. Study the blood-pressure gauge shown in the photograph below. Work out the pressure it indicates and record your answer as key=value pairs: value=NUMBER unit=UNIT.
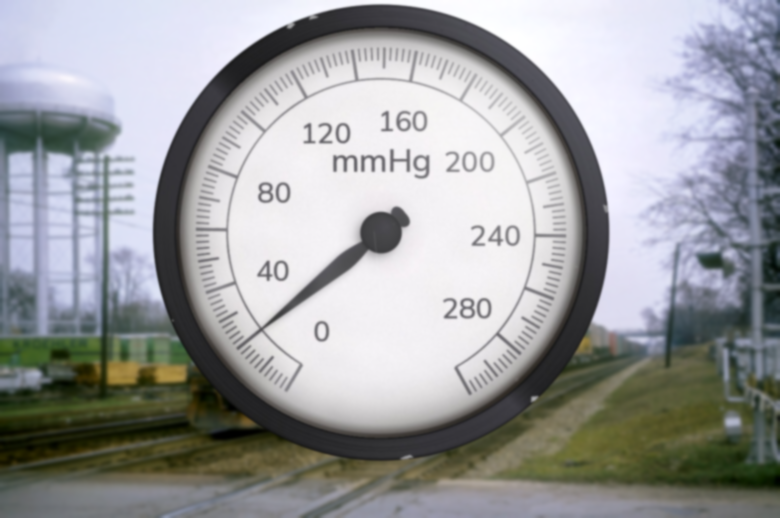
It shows value=20 unit=mmHg
